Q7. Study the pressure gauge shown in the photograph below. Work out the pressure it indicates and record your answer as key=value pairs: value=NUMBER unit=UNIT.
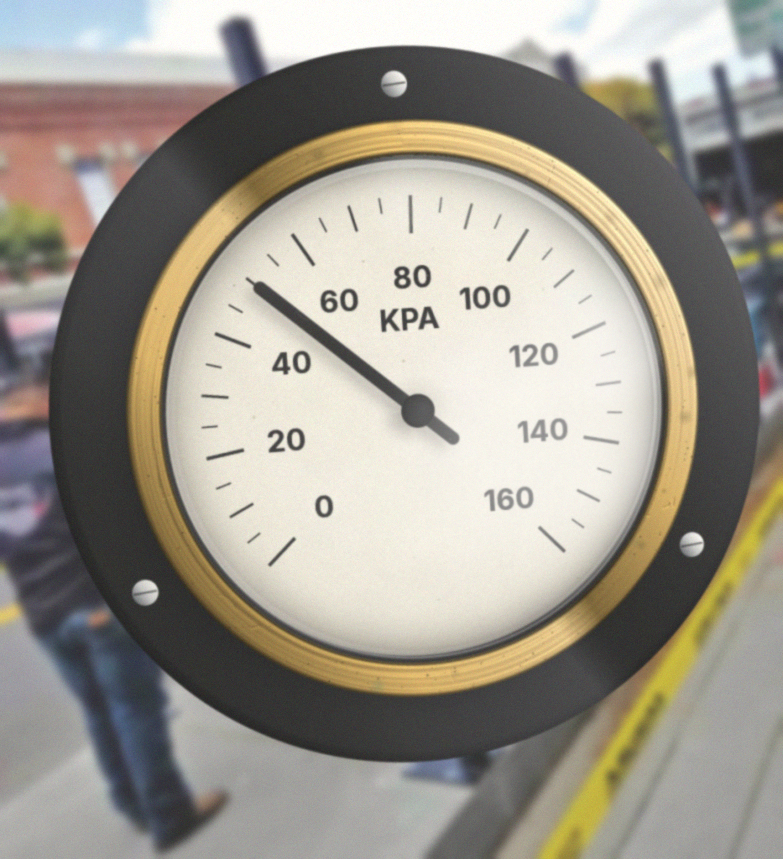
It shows value=50 unit=kPa
